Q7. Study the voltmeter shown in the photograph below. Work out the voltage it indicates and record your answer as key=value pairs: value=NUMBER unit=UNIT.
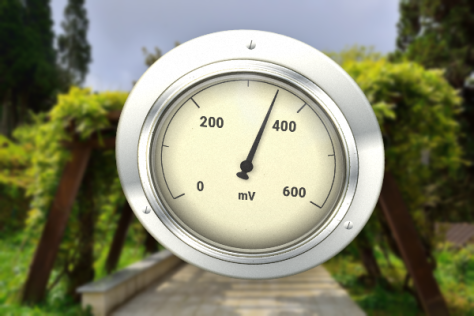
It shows value=350 unit=mV
